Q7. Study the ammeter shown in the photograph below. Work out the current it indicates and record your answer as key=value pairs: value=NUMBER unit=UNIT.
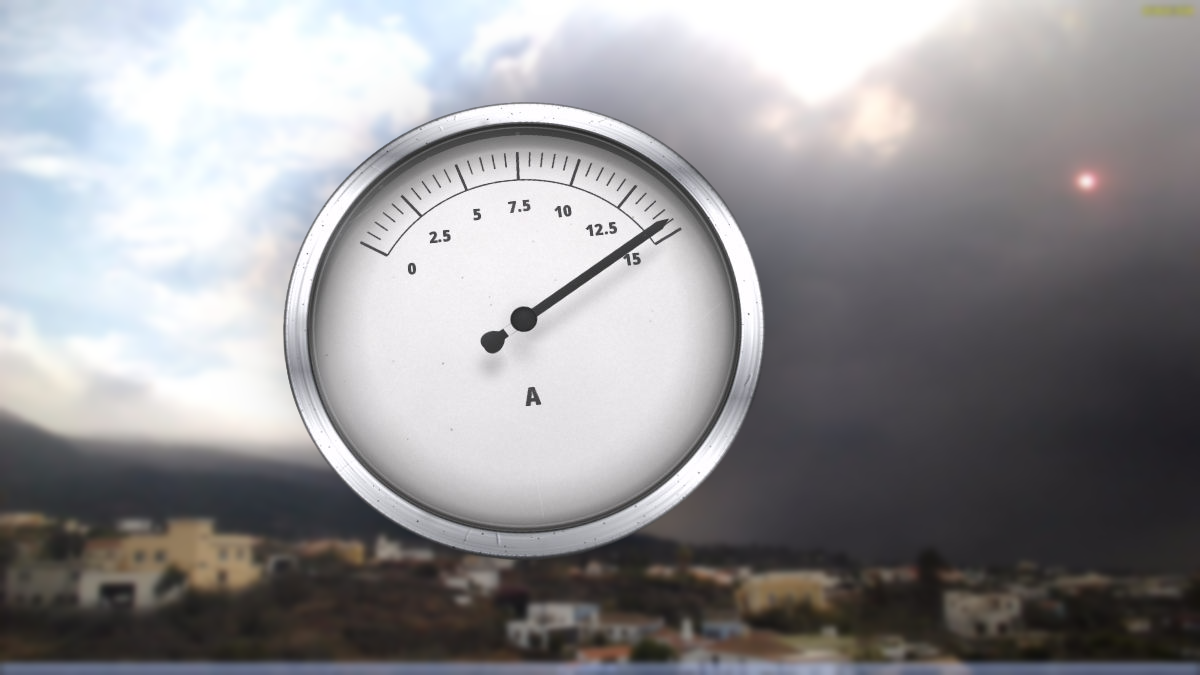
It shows value=14.5 unit=A
